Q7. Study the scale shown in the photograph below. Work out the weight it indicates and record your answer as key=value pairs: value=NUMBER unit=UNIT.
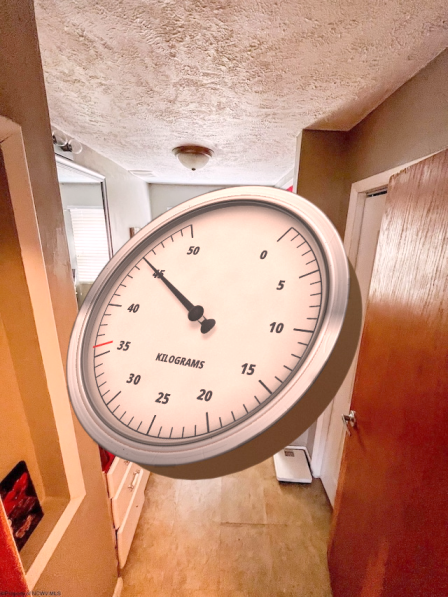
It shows value=45 unit=kg
